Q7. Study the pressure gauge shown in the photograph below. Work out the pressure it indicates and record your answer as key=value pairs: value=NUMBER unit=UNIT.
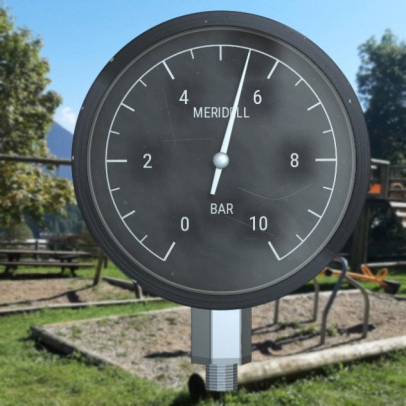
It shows value=5.5 unit=bar
